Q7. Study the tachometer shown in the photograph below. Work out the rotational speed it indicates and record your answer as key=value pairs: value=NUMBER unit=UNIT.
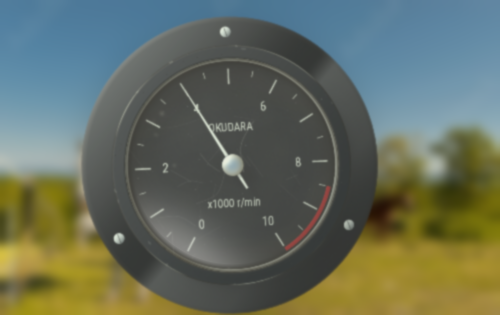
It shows value=4000 unit=rpm
